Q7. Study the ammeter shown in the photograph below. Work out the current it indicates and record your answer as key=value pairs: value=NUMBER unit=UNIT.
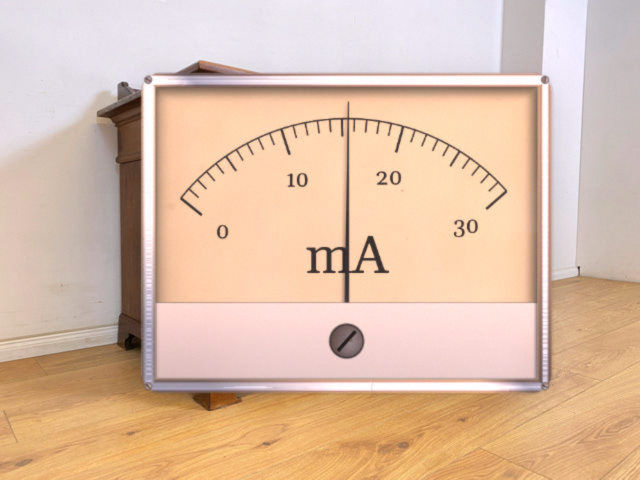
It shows value=15.5 unit=mA
